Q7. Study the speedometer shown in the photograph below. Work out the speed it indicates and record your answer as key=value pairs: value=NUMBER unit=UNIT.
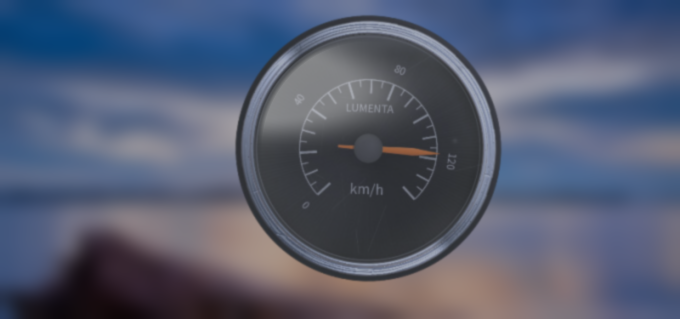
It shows value=117.5 unit=km/h
